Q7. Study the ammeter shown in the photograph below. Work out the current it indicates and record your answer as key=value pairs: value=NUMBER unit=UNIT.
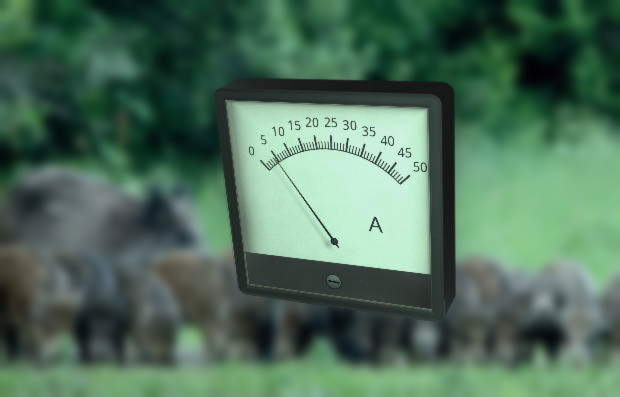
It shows value=5 unit=A
